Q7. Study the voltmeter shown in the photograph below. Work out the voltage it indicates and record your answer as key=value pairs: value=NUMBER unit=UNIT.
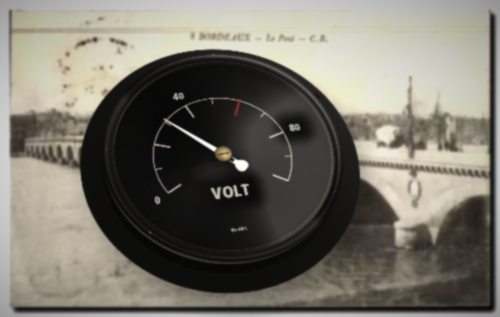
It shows value=30 unit=V
